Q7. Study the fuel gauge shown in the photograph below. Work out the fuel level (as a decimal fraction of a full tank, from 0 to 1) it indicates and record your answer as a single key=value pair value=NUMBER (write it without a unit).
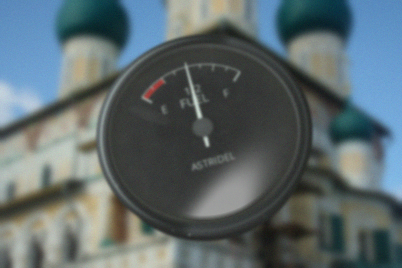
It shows value=0.5
